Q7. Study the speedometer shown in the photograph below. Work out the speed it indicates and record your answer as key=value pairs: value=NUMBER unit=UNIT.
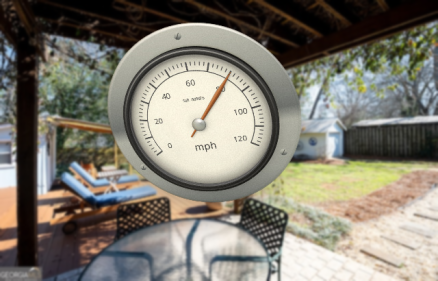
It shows value=80 unit=mph
